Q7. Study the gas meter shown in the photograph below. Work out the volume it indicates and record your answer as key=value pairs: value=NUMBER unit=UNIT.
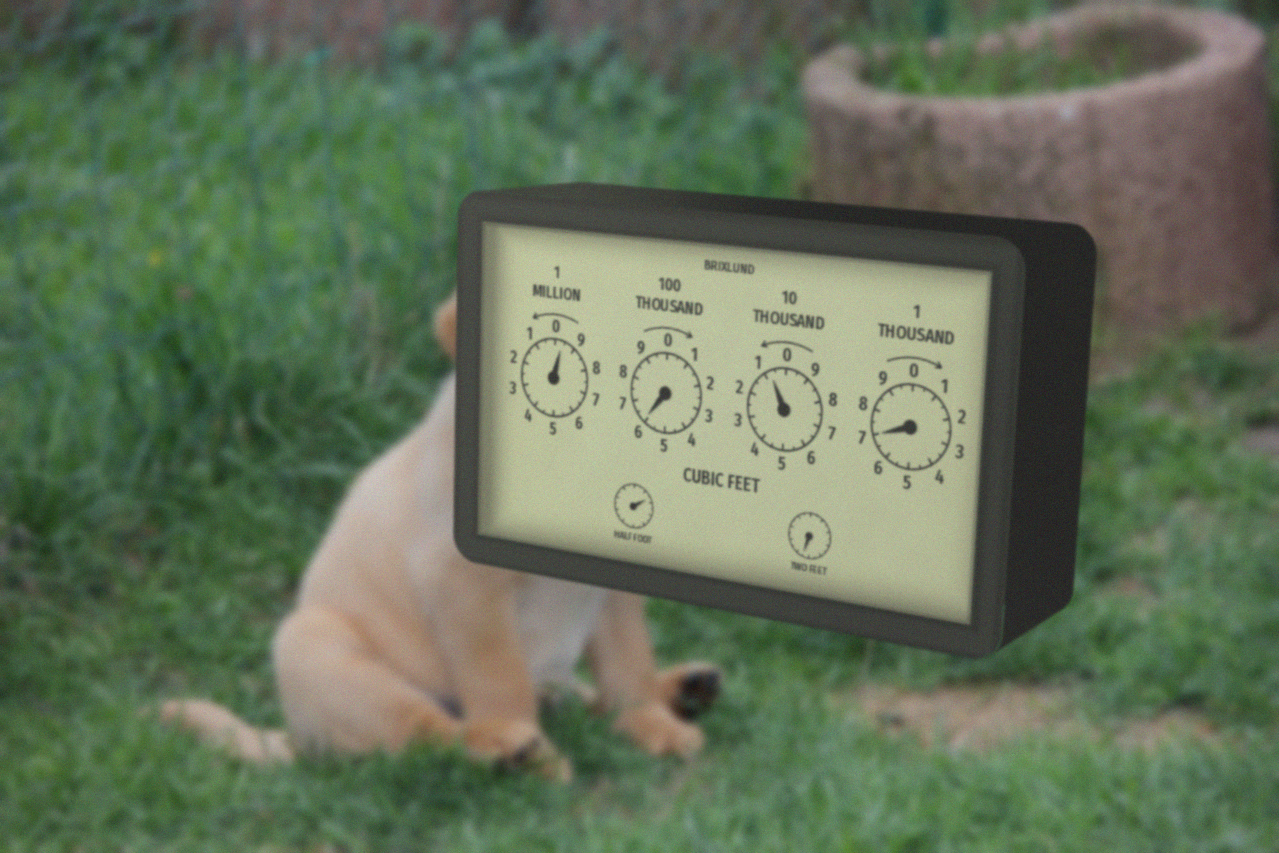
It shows value=960700 unit=ft³
